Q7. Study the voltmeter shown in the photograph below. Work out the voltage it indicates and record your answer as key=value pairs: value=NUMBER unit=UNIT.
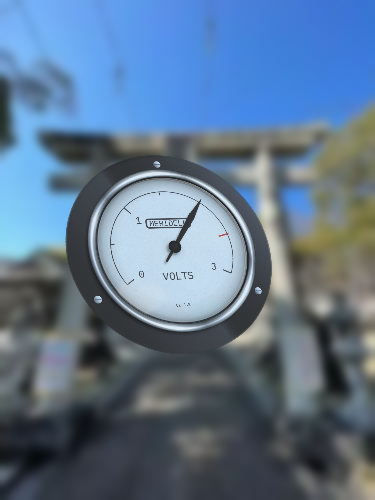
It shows value=2 unit=V
